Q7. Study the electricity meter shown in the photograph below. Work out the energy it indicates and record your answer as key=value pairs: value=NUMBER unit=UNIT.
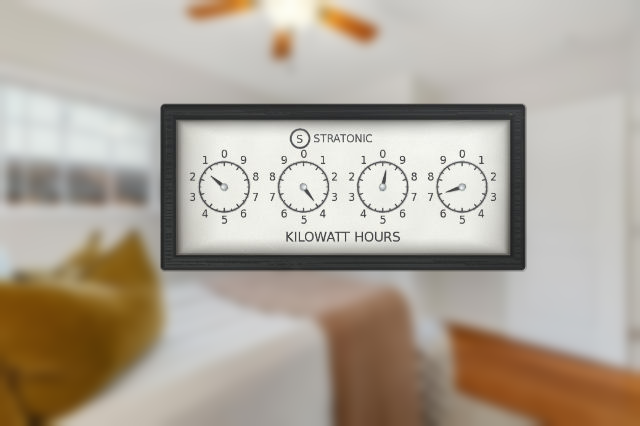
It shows value=1397 unit=kWh
